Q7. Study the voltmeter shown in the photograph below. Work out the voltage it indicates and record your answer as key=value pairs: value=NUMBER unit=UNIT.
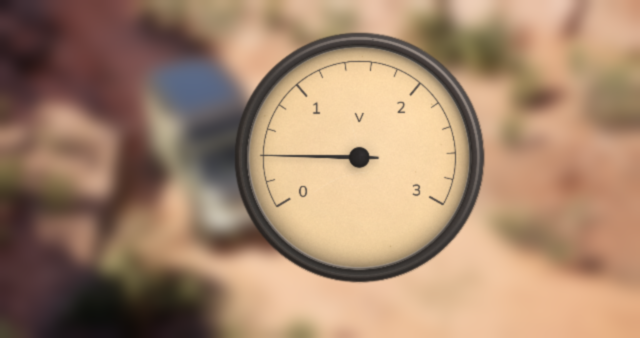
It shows value=0.4 unit=V
